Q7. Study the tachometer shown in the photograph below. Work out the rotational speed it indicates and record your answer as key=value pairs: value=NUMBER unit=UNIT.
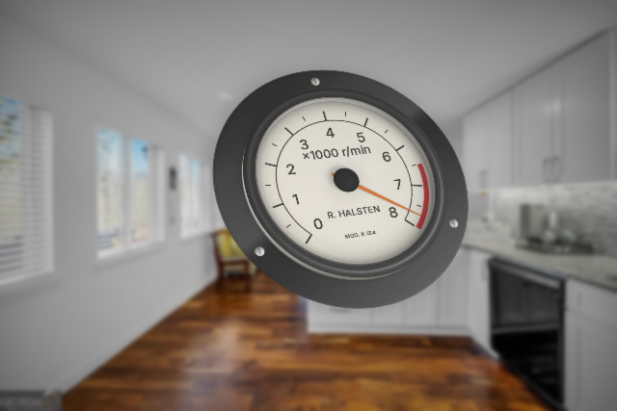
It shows value=7750 unit=rpm
